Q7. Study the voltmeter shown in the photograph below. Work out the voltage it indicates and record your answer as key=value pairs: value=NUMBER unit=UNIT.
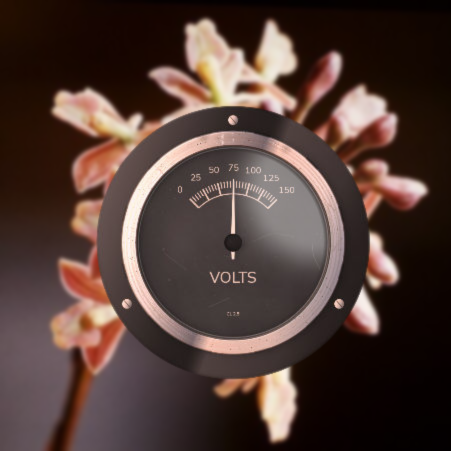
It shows value=75 unit=V
